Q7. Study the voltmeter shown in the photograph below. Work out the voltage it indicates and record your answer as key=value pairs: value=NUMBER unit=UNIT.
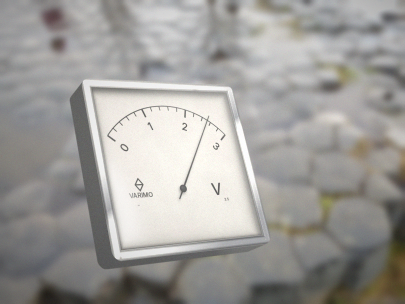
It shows value=2.5 unit=V
